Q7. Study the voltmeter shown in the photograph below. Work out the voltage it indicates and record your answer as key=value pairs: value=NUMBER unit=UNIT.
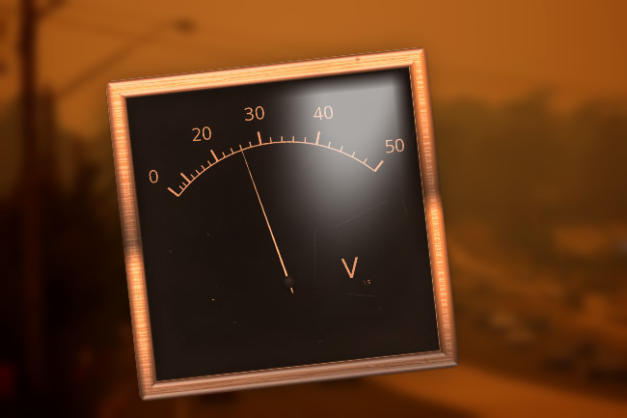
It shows value=26 unit=V
